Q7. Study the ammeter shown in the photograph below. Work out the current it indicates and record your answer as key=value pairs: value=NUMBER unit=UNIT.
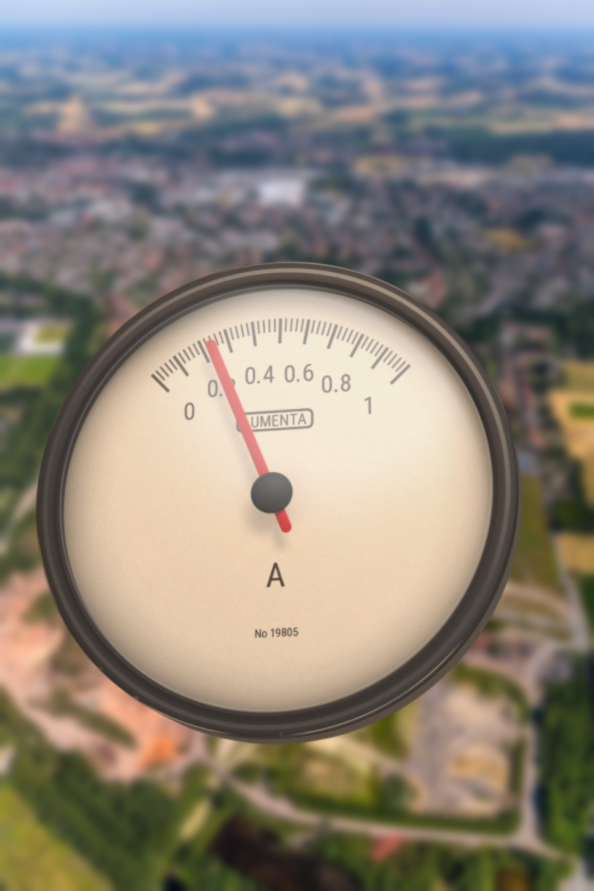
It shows value=0.24 unit=A
